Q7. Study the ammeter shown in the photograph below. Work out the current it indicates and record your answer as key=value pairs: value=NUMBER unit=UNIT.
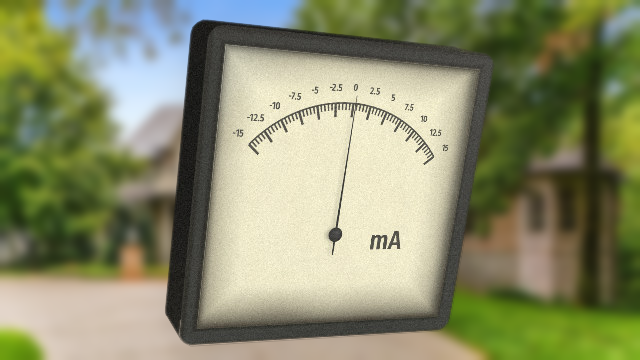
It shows value=0 unit=mA
